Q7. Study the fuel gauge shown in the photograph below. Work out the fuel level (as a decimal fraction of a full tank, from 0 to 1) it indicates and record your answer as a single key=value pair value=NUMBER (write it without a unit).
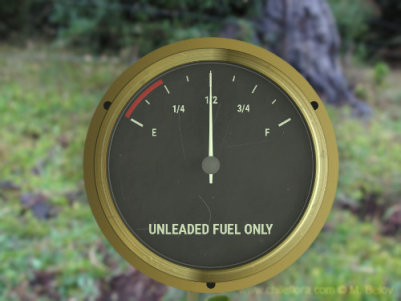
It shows value=0.5
